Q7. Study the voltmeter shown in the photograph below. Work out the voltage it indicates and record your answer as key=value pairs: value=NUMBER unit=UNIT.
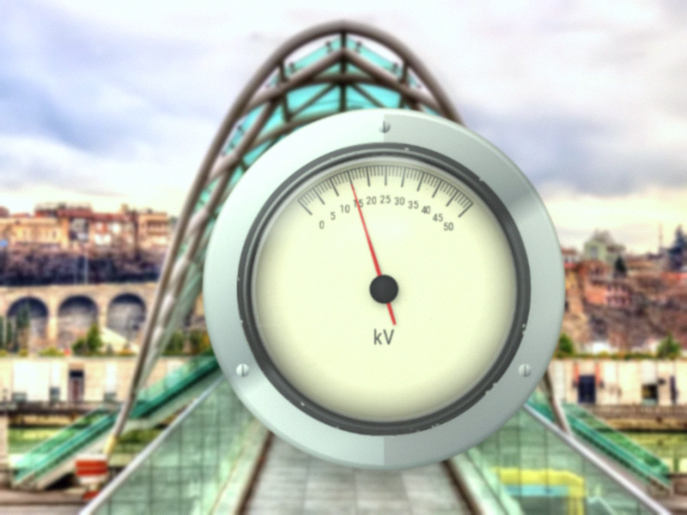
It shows value=15 unit=kV
